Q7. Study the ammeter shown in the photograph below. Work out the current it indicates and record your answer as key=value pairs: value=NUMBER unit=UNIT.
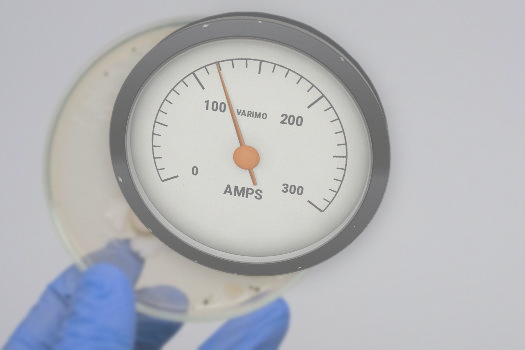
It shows value=120 unit=A
